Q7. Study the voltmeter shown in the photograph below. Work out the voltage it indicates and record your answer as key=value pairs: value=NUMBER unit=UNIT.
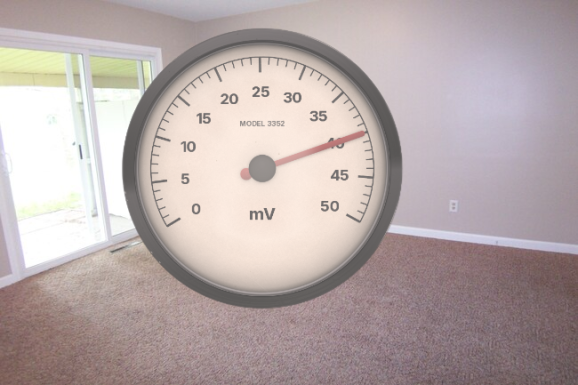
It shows value=40 unit=mV
